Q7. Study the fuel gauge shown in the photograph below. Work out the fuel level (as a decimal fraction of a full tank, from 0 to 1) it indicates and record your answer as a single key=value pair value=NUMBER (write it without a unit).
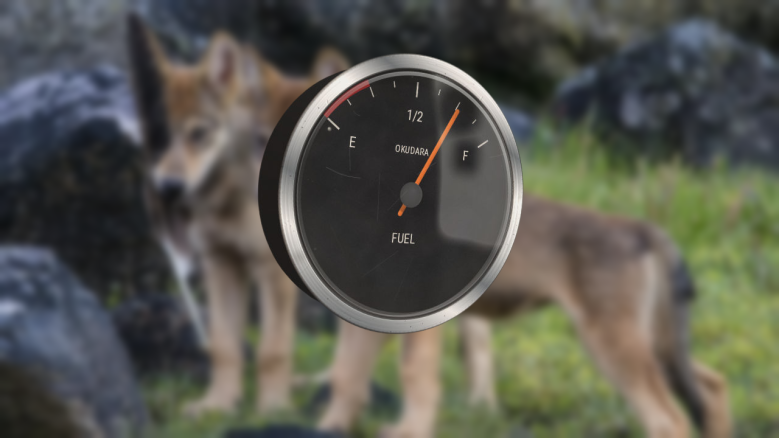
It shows value=0.75
